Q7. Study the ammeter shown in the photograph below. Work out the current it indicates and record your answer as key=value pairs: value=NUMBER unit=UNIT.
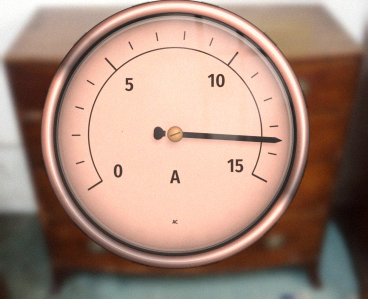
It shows value=13.5 unit=A
